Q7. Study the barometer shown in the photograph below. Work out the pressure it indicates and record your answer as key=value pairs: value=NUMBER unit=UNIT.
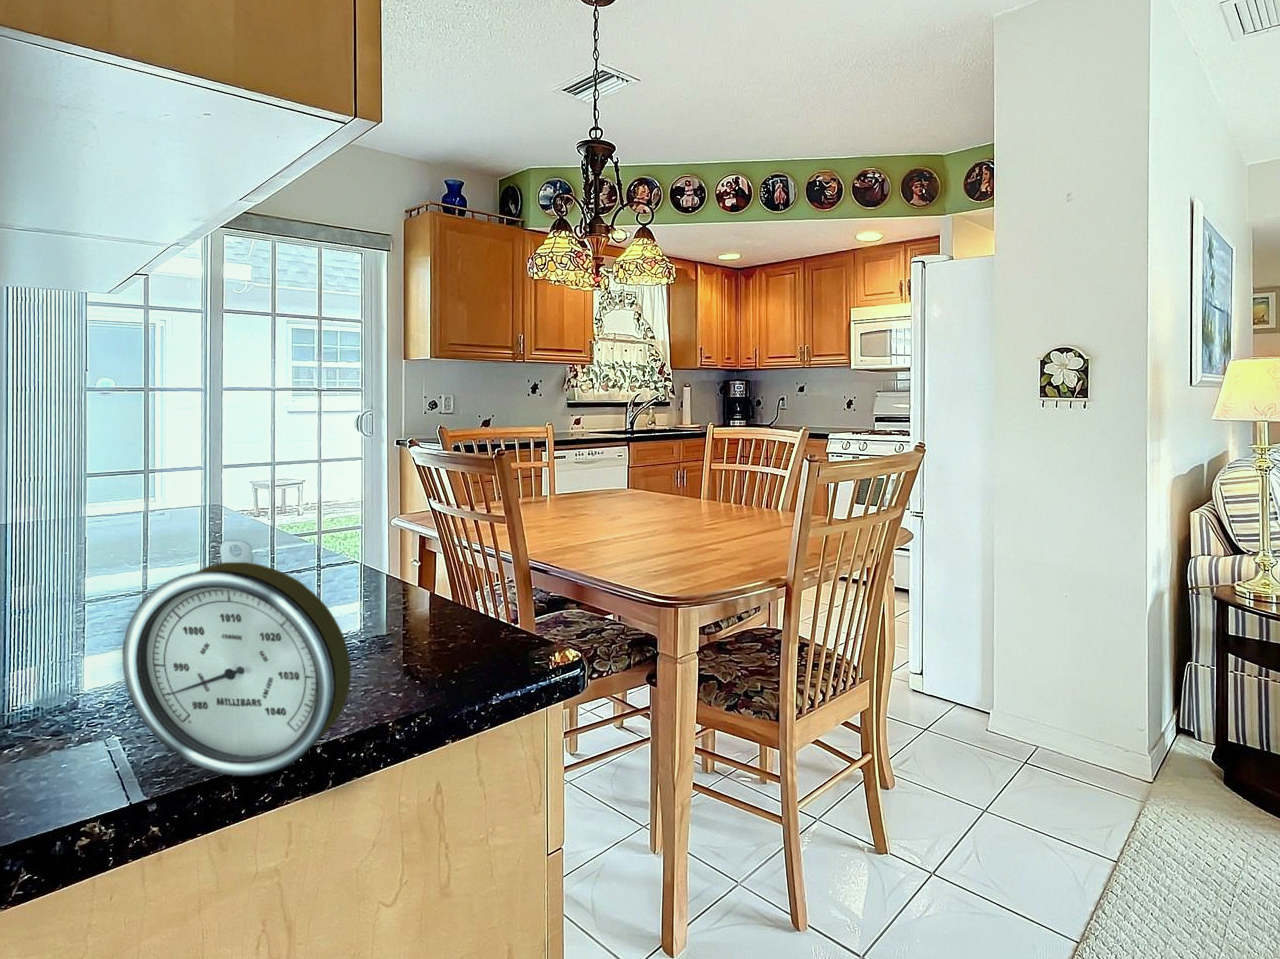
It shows value=985 unit=mbar
